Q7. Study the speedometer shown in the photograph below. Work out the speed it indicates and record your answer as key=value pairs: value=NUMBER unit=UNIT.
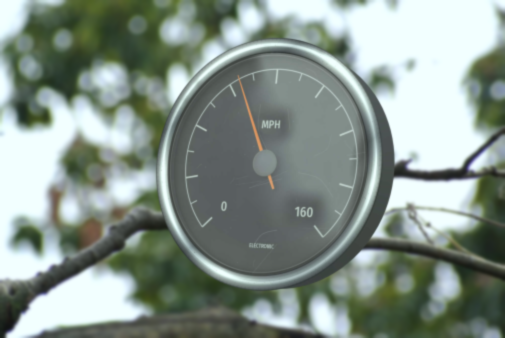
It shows value=65 unit=mph
